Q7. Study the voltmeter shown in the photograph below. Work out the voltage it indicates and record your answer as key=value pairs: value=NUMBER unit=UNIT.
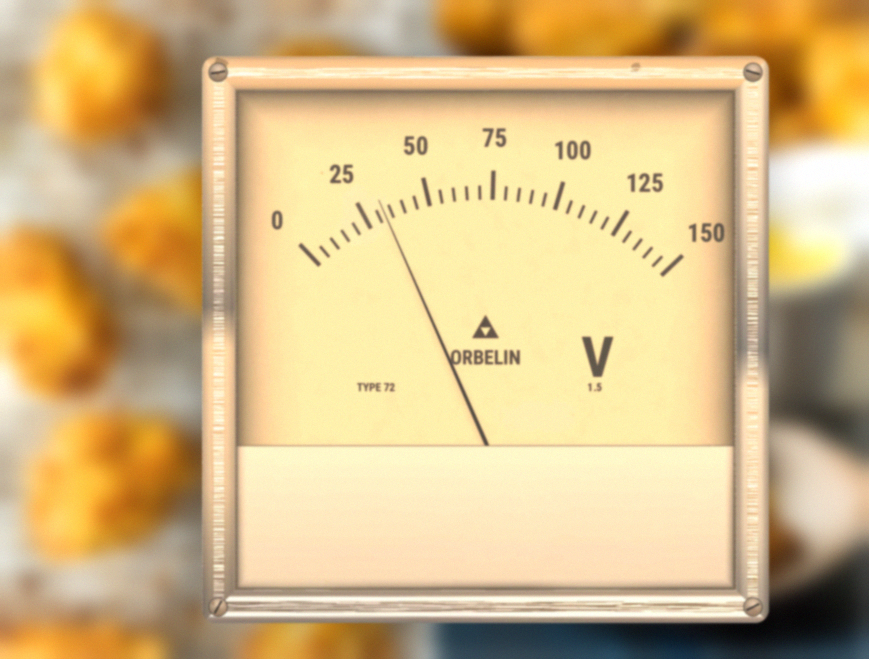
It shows value=32.5 unit=V
